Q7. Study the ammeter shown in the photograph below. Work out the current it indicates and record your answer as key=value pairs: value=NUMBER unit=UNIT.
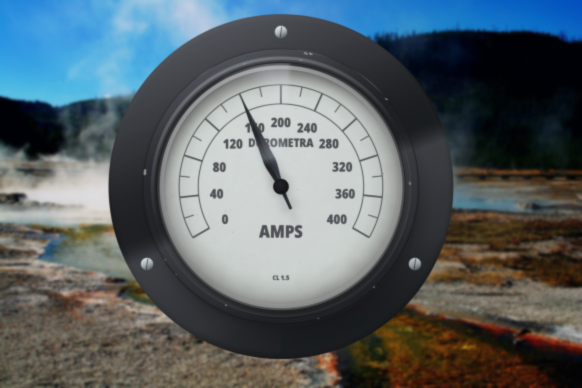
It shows value=160 unit=A
